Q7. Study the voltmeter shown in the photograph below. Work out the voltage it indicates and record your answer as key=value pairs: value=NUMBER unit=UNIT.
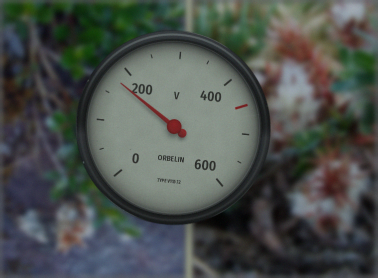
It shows value=175 unit=V
